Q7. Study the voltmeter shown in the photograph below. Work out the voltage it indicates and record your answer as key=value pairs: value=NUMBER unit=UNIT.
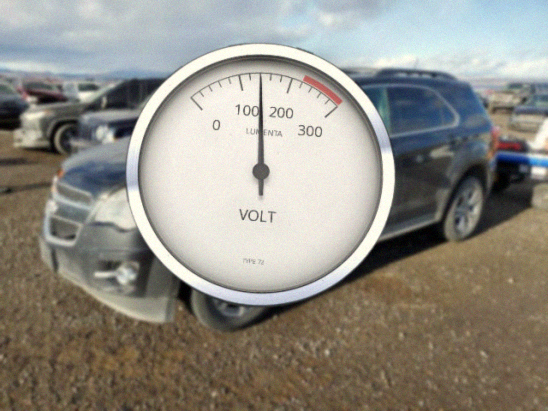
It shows value=140 unit=V
